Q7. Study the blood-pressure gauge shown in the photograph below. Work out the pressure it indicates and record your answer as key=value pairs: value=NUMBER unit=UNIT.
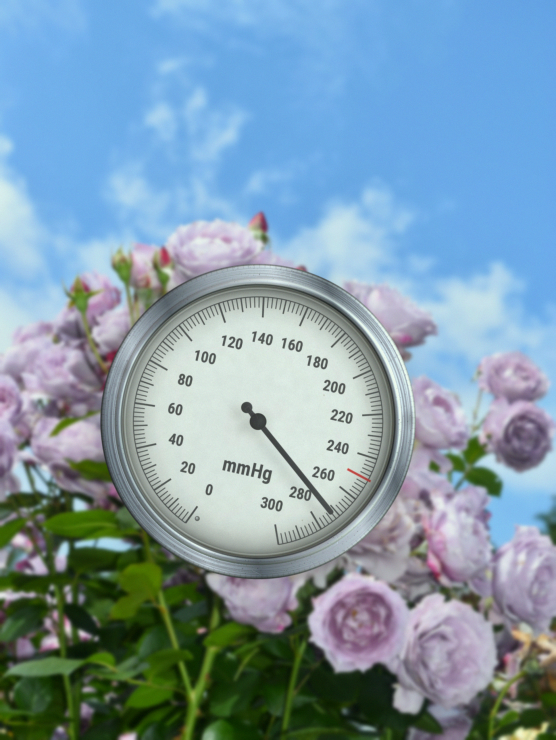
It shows value=272 unit=mmHg
